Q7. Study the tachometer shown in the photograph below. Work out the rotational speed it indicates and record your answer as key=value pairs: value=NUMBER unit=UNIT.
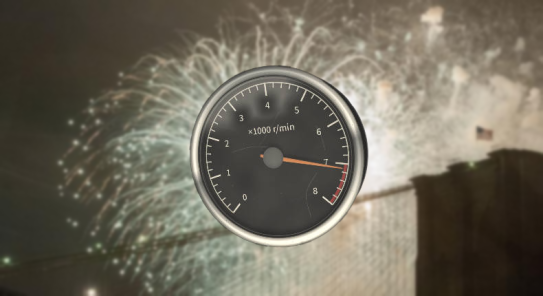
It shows value=7100 unit=rpm
